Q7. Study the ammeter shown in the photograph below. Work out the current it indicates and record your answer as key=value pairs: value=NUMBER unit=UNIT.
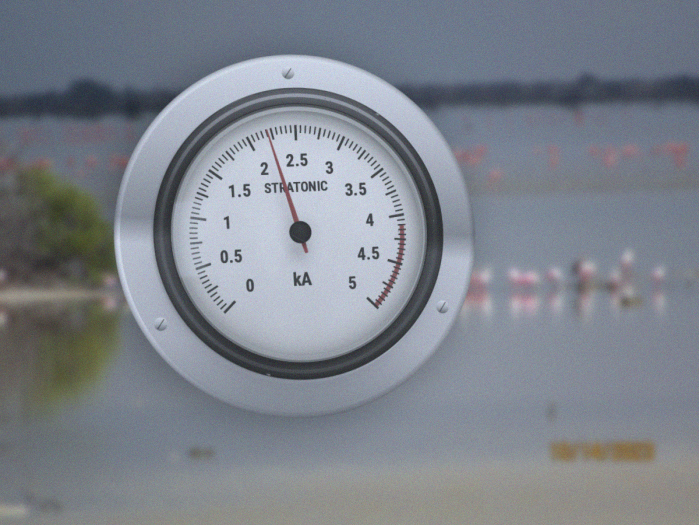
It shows value=2.2 unit=kA
